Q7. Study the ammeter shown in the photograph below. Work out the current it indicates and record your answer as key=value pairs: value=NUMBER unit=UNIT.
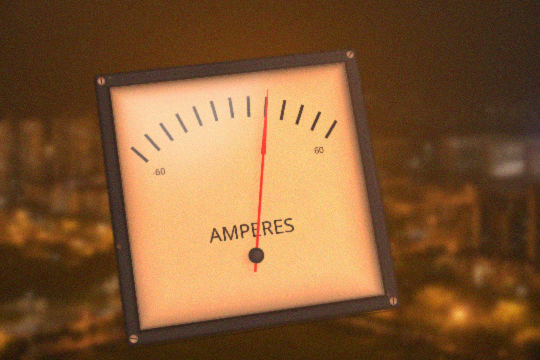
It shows value=20 unit=A
